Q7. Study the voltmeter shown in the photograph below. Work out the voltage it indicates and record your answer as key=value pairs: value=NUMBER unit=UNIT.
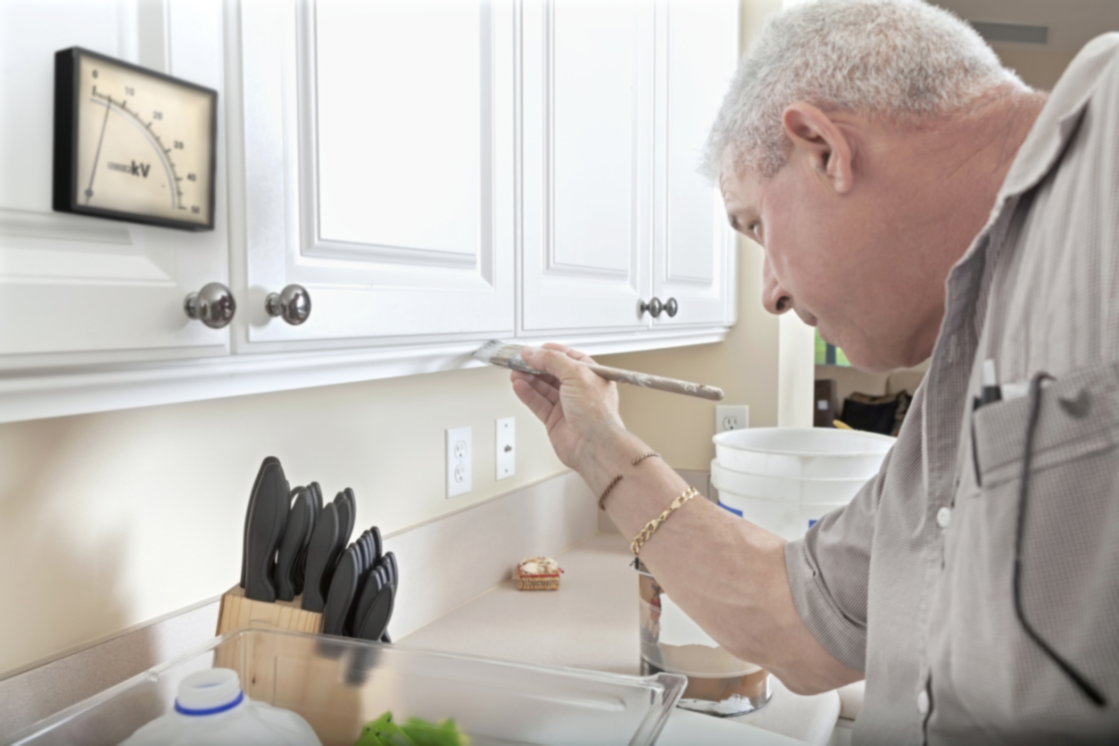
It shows value=5 unit=kV
